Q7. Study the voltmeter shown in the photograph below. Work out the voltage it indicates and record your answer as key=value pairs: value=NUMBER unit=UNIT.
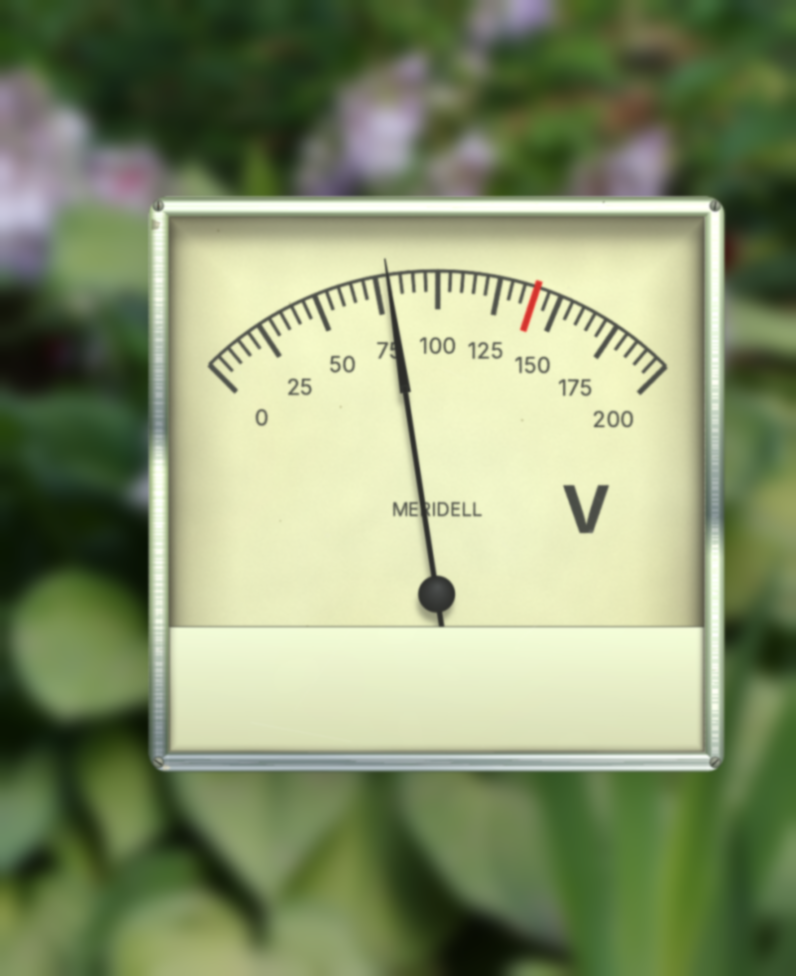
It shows value=80 unit=V
